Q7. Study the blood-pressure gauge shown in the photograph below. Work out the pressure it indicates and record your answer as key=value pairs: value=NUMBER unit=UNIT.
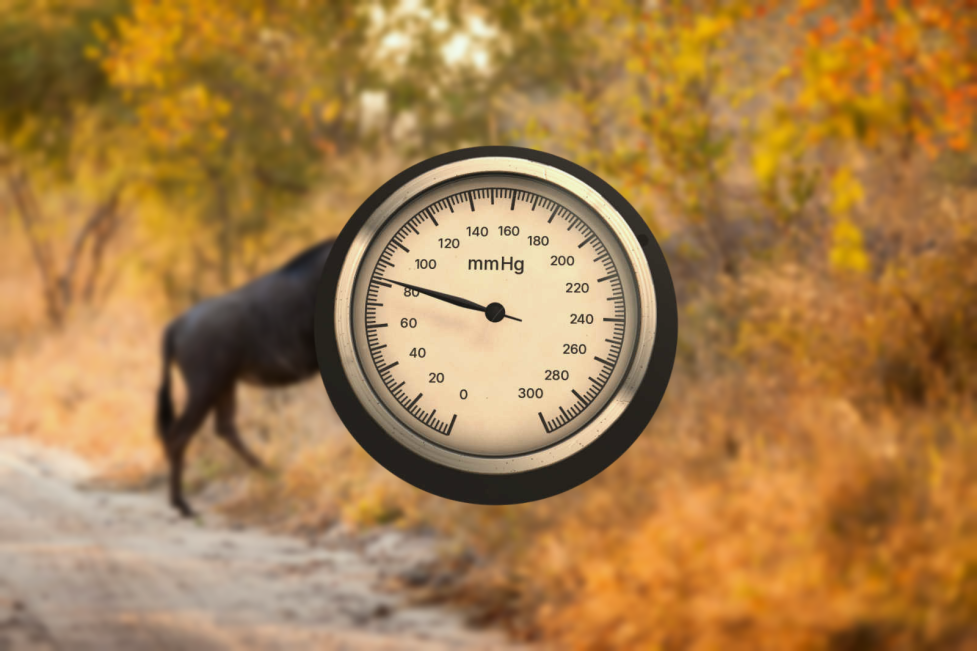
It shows value=82 unit=mmHg
